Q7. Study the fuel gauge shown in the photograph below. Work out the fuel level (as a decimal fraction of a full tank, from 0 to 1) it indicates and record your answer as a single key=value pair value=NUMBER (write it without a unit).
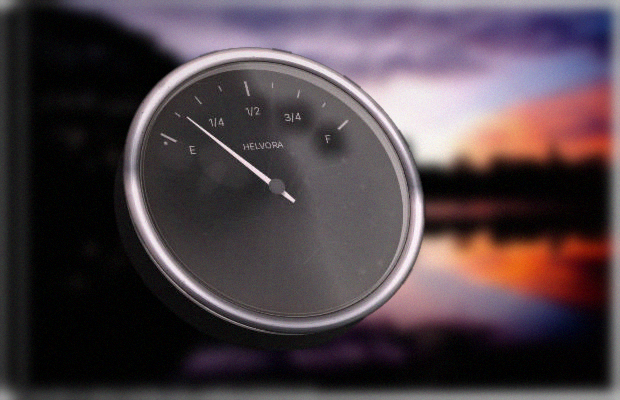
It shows value=0.125
